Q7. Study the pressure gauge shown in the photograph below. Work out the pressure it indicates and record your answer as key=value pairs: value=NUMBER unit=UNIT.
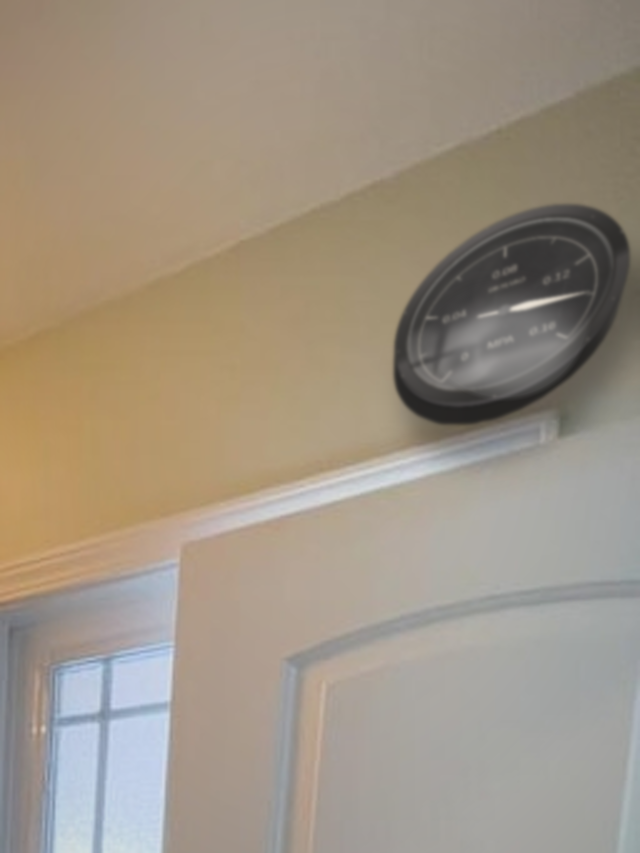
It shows value=0.14 unit=MPa
